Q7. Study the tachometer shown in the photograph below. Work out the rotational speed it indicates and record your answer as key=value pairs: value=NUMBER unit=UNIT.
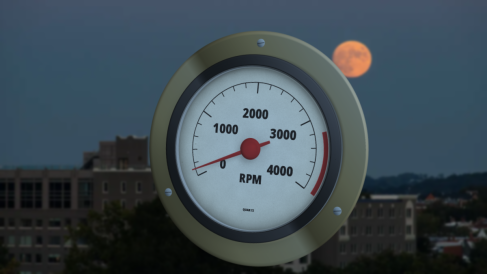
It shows value=100 unit=rpm
